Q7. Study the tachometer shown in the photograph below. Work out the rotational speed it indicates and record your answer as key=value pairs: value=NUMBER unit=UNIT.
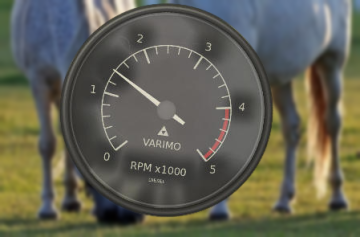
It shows value=1400 unit=rpm
